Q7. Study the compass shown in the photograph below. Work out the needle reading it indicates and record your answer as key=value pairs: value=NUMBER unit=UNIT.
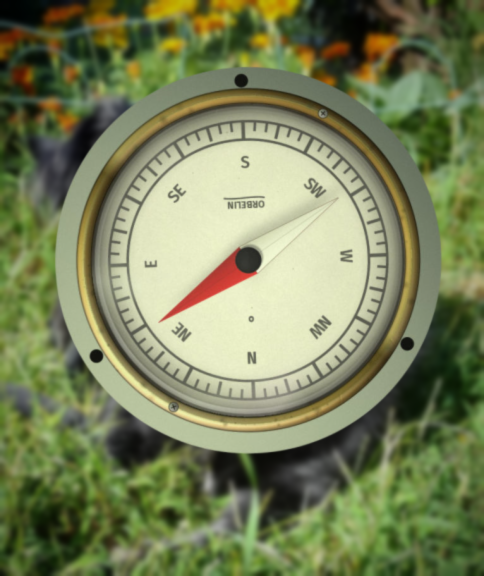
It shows value=57.5 unit=°
